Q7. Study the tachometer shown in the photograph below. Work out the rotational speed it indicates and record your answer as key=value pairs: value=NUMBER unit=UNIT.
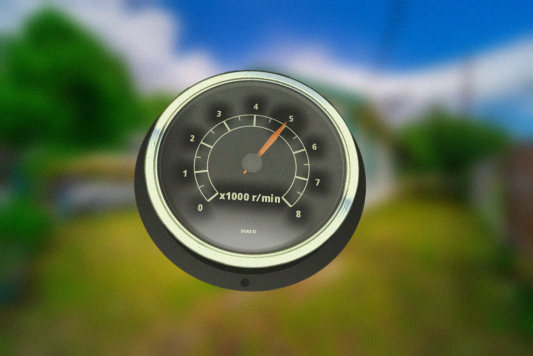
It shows value=5000 unit=rpm
